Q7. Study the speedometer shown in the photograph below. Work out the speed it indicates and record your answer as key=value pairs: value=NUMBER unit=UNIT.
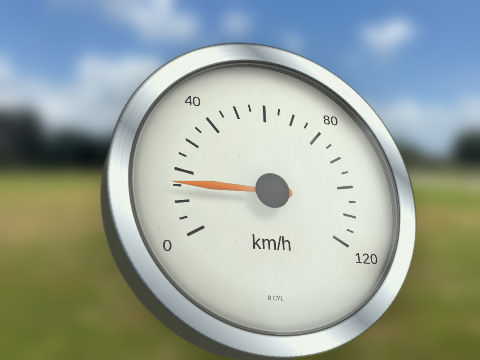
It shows value=15 unit=km/h
